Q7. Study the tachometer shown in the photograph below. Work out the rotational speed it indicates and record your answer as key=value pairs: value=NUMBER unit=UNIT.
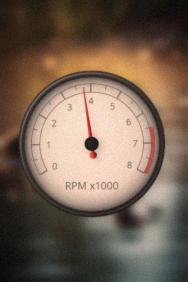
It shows value=3750 unit=rpm
